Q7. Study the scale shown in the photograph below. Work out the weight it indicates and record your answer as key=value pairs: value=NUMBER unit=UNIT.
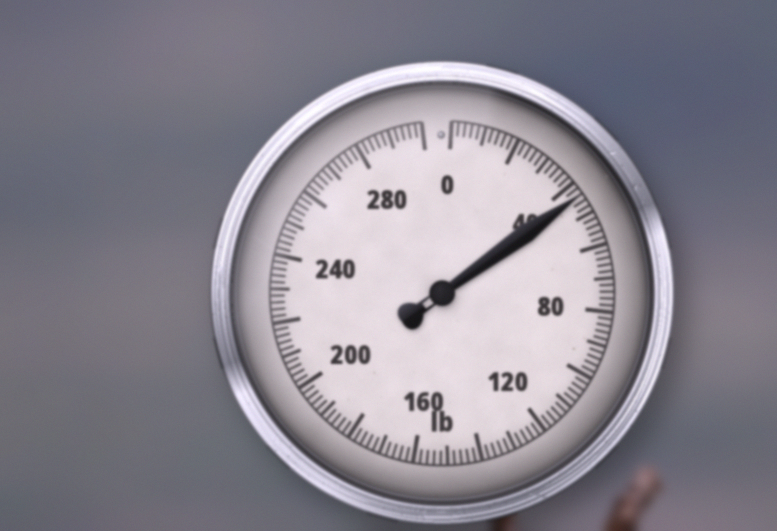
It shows value=44 unit=lb
